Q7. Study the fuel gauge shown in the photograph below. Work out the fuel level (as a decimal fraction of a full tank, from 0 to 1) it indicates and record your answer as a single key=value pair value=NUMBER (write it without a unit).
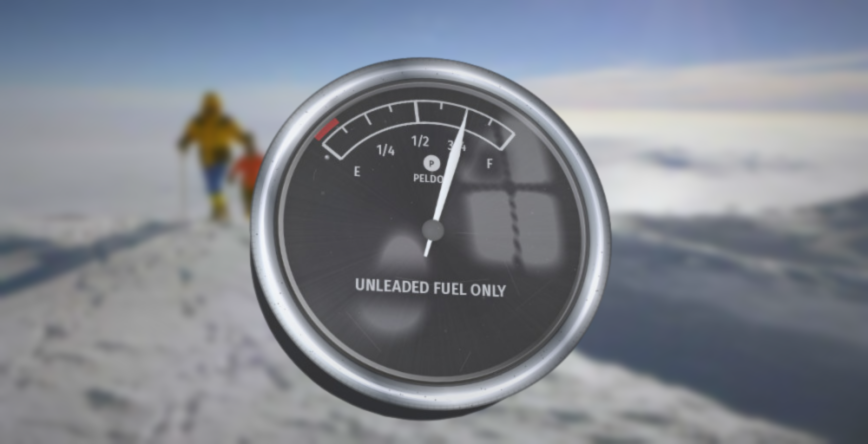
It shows value=0.75
